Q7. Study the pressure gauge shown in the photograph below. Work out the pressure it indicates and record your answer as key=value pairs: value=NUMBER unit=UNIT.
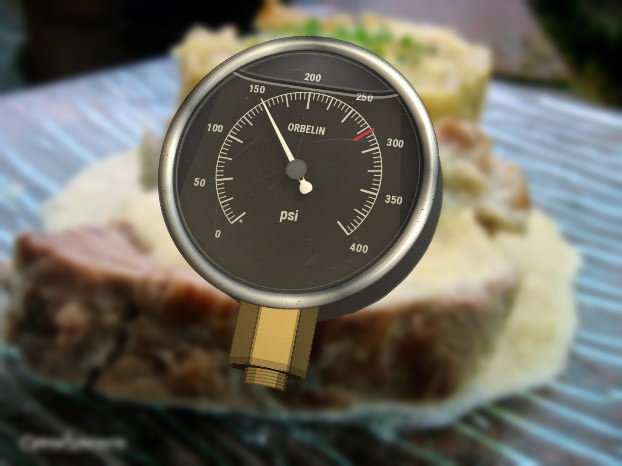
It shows value=150 unit=psi
